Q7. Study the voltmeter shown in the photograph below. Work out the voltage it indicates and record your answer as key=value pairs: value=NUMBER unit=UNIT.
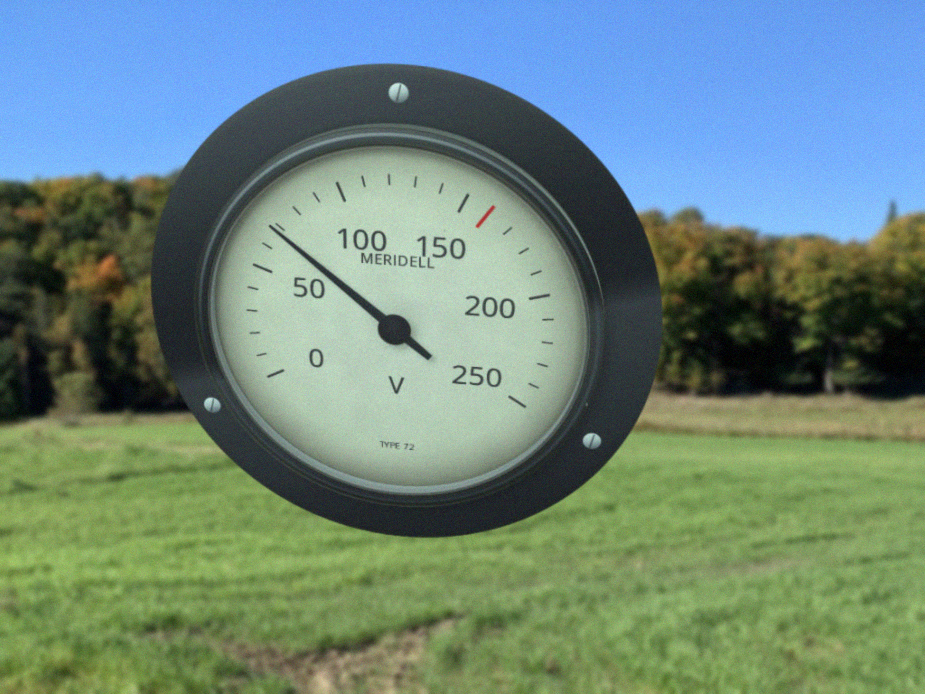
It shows value=70 unit=V
